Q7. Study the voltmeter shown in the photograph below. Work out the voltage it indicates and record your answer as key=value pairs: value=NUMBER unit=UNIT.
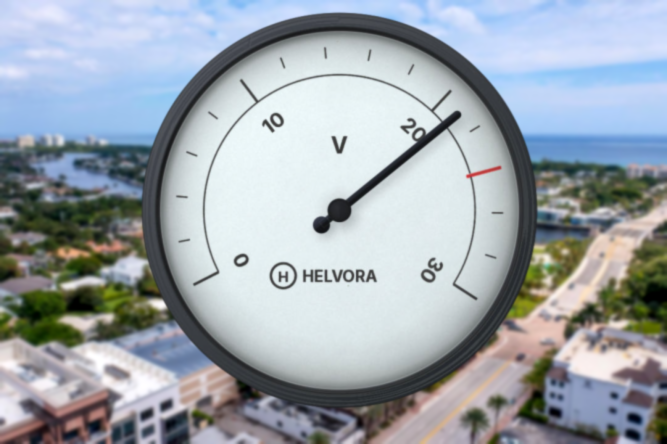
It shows value=21 unit=V
